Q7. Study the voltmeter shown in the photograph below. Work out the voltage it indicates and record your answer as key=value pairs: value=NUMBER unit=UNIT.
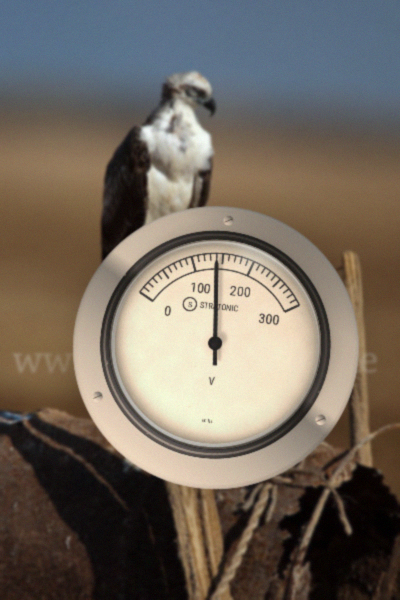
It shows value=140 unit=V
